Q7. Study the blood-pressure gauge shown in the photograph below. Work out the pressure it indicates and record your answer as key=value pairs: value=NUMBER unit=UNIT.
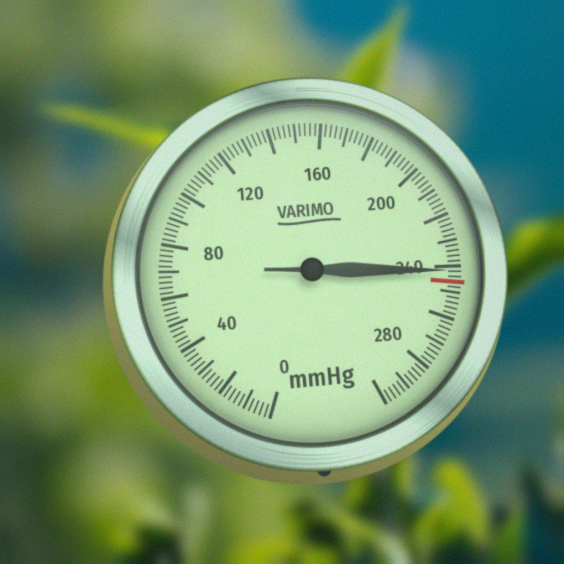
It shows value=242 unit=mmHg
